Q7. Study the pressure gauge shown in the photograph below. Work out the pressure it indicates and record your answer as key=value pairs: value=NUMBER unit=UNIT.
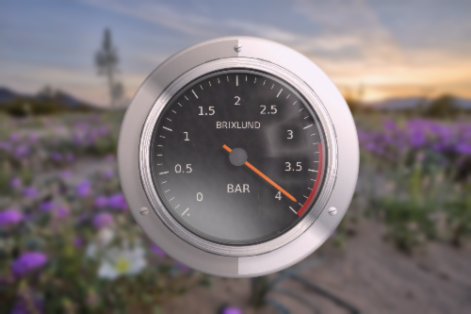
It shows value=3.9 unit=bar
